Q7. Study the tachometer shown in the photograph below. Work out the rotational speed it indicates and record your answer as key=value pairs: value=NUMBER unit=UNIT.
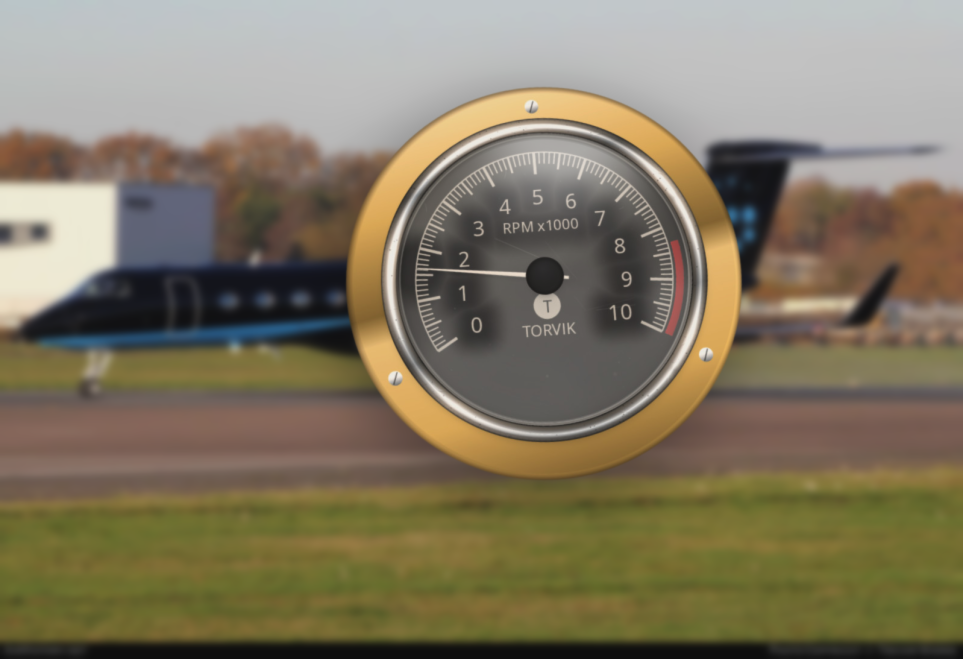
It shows value=1600 unit=rpm
